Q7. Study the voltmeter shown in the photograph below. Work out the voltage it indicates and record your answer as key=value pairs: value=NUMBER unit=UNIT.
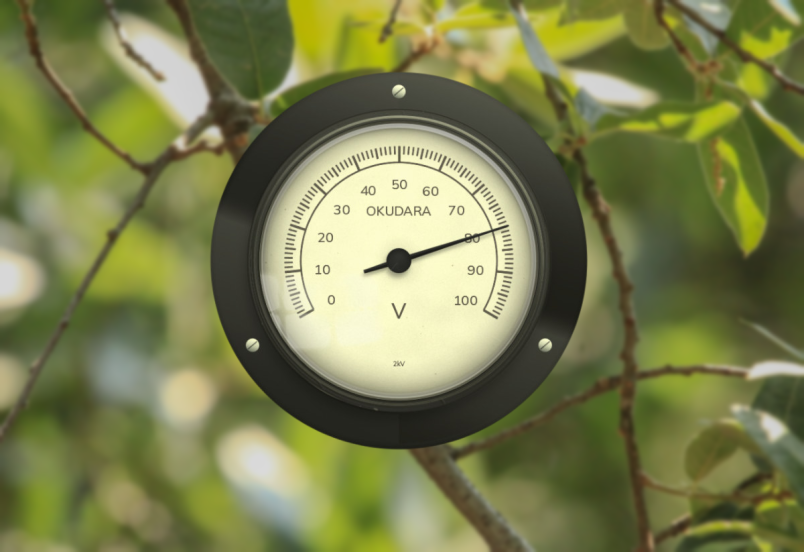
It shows value=80 unit=V
